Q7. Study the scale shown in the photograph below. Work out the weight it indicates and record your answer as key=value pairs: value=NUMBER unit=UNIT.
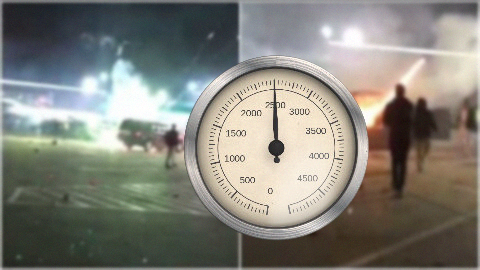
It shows value=2500 unit=g
